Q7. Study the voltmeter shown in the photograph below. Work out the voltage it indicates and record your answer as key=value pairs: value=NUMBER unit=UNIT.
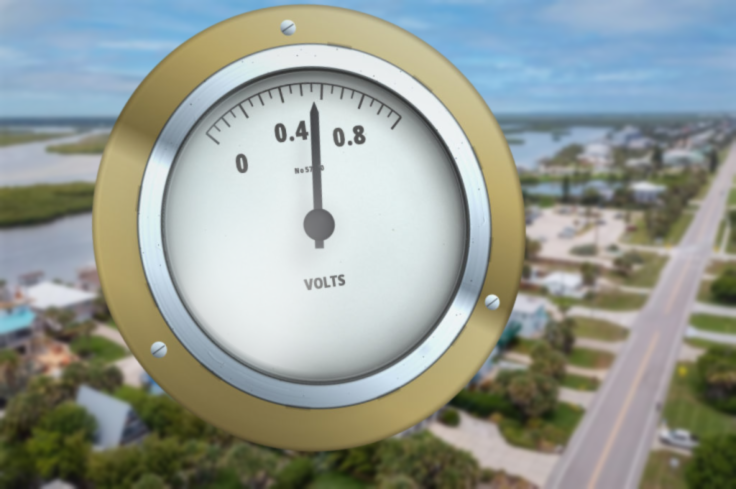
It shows value=0.55 unit=V
